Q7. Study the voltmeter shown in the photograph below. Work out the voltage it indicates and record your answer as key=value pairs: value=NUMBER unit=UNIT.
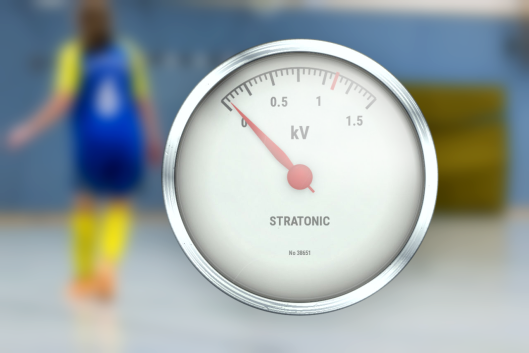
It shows value=0.05 unit=kV
